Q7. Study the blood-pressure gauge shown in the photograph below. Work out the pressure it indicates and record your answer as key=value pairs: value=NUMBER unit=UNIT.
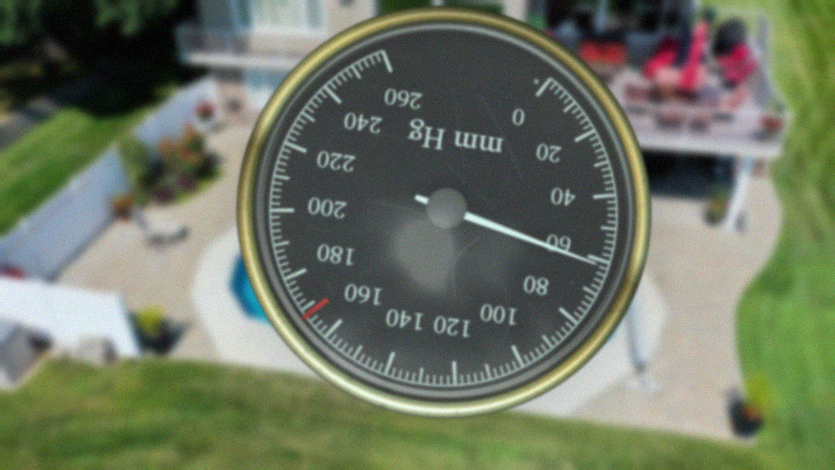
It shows value=62 unit=mmHg
